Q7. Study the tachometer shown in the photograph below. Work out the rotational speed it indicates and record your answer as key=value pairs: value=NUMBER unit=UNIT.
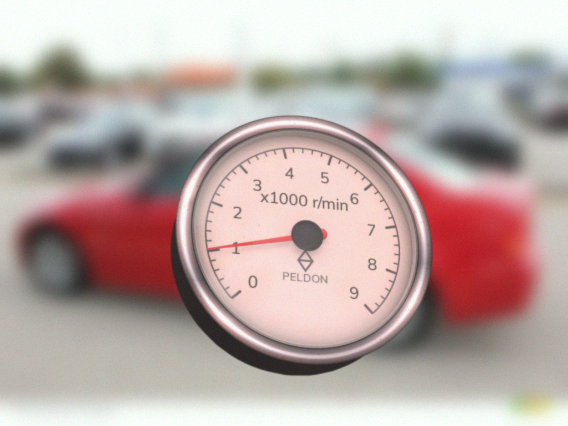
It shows value=1000 unit=rpm
